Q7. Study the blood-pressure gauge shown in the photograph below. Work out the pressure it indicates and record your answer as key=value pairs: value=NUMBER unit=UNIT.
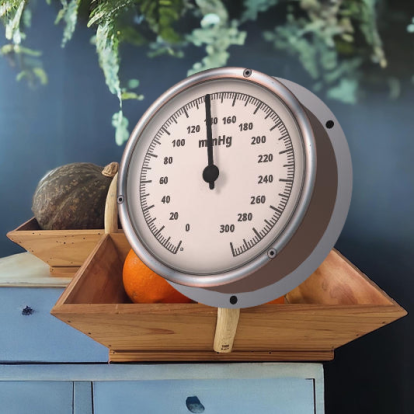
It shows value=140 unit=mmHg
